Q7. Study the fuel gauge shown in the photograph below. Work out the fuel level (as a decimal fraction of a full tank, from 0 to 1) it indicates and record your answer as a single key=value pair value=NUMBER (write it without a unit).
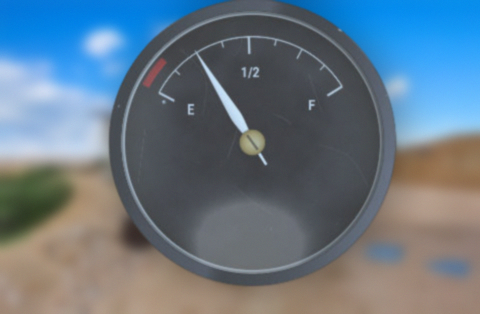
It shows value=0.25
